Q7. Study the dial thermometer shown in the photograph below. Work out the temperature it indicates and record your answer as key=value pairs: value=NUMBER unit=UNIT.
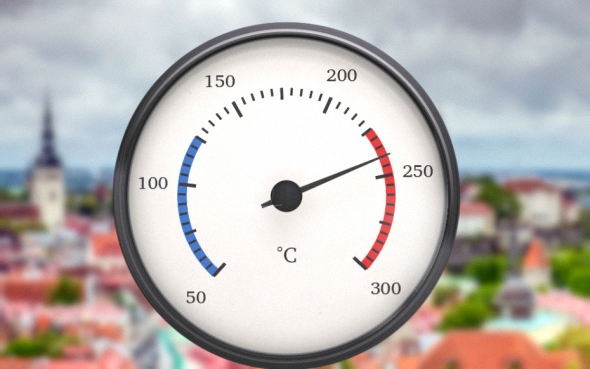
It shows value=240 unit=°C
